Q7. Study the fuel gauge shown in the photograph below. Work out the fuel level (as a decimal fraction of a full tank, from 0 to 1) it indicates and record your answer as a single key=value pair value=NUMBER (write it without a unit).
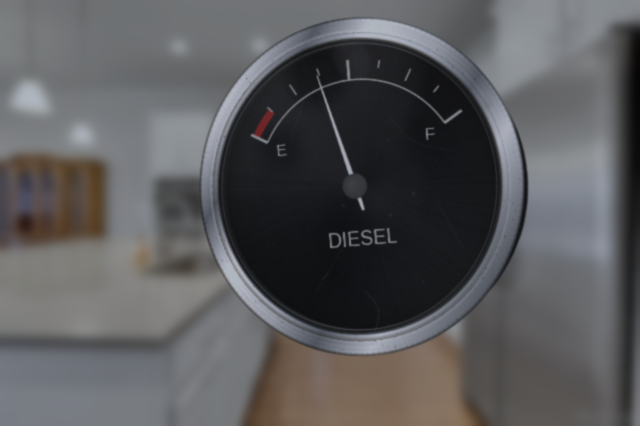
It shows value=0.375
